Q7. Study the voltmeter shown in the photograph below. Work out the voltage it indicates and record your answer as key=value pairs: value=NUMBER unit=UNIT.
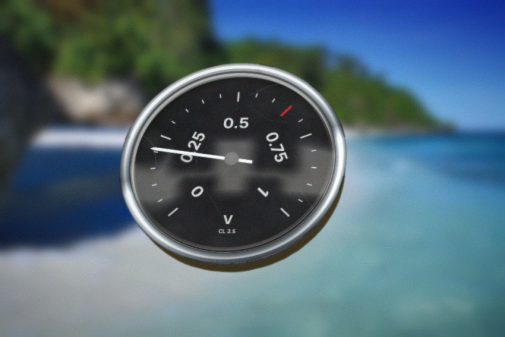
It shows value=0.2 unit=V
